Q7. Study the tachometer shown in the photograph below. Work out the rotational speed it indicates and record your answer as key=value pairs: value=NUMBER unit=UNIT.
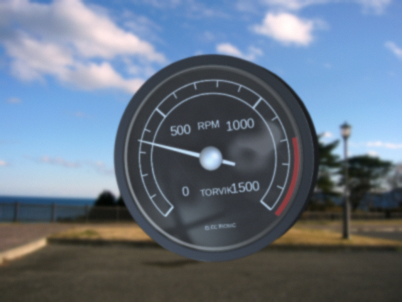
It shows value=350 unit=rpm
